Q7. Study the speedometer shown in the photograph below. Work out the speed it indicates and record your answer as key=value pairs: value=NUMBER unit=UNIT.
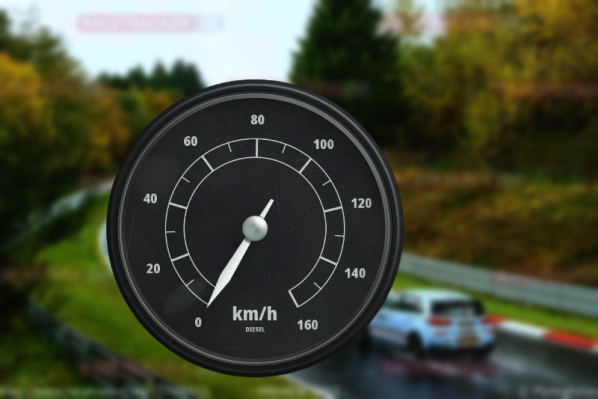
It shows value=0 unit=km/h
